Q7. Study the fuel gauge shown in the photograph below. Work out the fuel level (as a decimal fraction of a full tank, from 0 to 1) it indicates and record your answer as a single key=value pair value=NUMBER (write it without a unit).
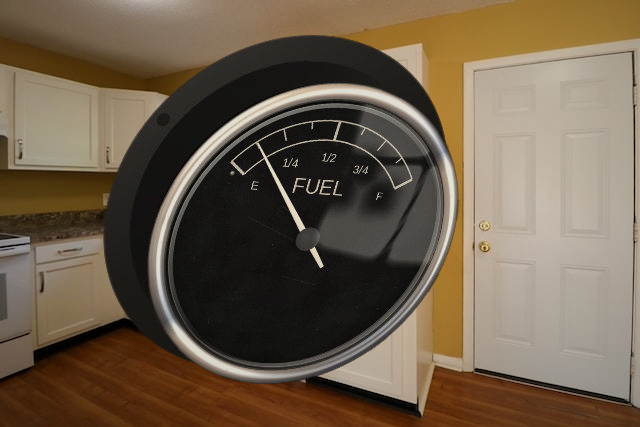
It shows value=0.125
